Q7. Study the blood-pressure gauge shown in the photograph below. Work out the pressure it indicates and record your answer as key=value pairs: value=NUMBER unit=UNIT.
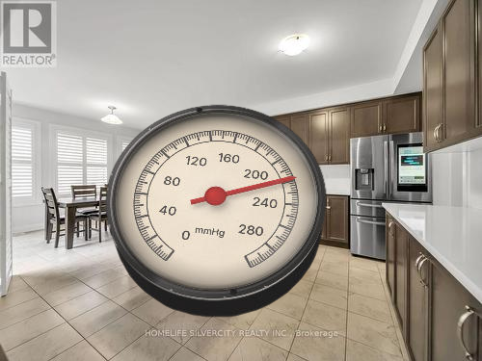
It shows value=220 unit=mmHg
